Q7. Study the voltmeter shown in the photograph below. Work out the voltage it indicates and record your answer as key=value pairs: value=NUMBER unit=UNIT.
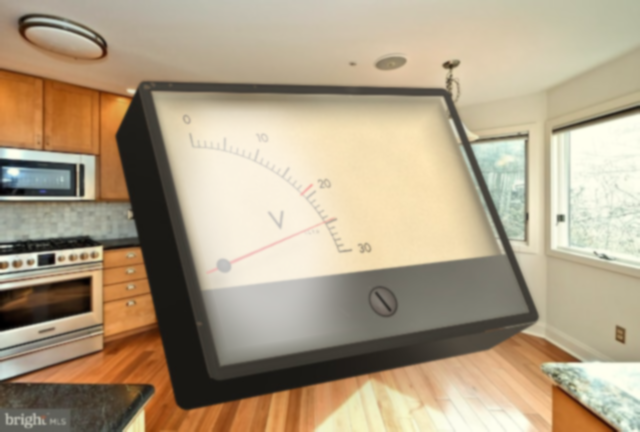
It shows value=25 unit=V
